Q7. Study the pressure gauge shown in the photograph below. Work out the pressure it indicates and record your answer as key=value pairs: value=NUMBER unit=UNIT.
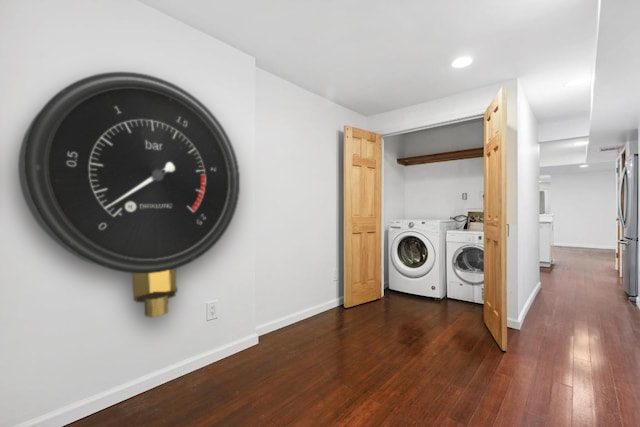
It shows value=0.1 unit=bar
